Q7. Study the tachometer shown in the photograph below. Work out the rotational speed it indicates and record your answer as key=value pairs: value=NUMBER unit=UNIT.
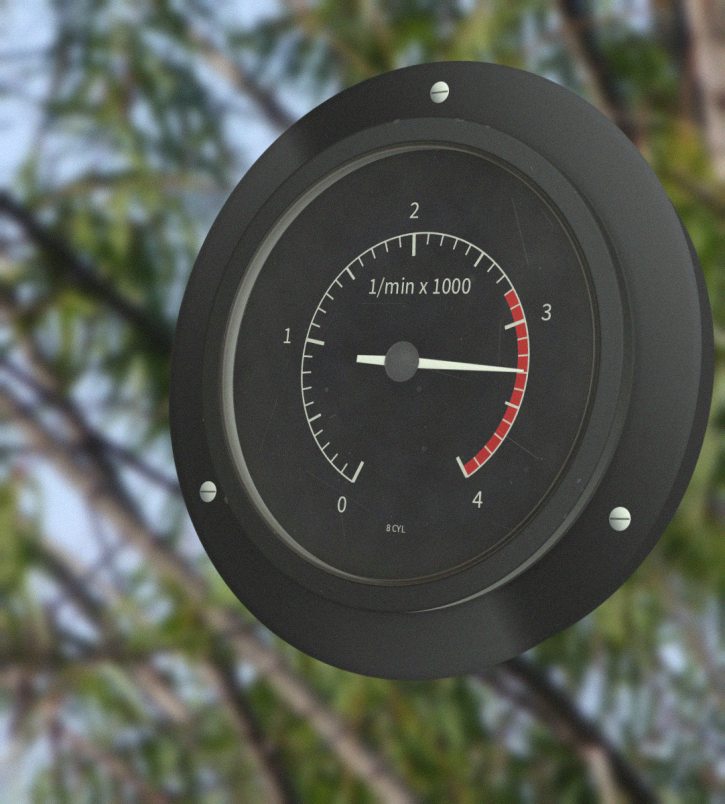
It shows value=3300 unit=rpm
